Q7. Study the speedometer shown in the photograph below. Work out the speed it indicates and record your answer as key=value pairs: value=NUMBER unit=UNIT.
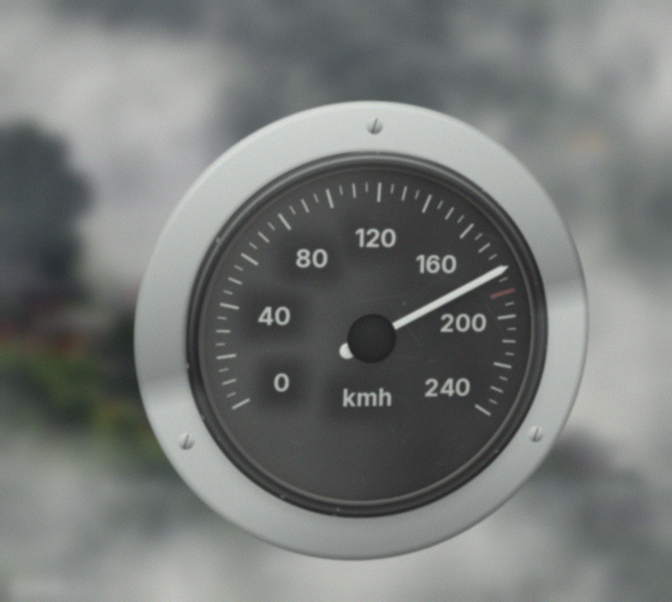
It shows value=180 unit=km/h
